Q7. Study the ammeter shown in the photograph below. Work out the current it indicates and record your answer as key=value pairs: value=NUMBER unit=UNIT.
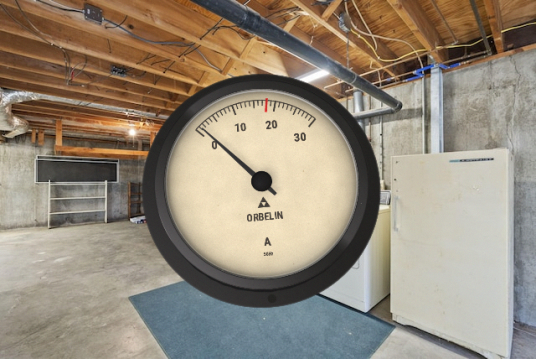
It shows value=1 unit=A
